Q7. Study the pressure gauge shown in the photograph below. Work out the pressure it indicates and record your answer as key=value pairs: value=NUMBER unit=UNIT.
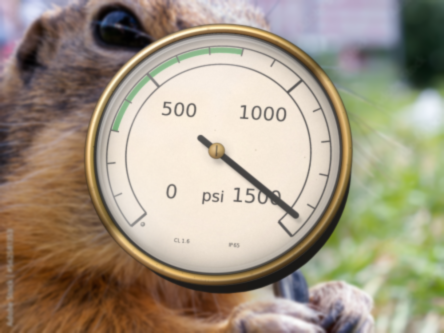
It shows value=1450 unit=psi
